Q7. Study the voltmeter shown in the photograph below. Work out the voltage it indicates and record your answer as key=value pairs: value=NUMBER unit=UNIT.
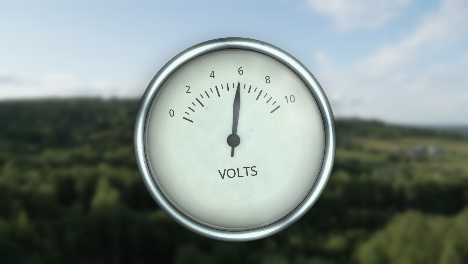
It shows value=6 unit=V
